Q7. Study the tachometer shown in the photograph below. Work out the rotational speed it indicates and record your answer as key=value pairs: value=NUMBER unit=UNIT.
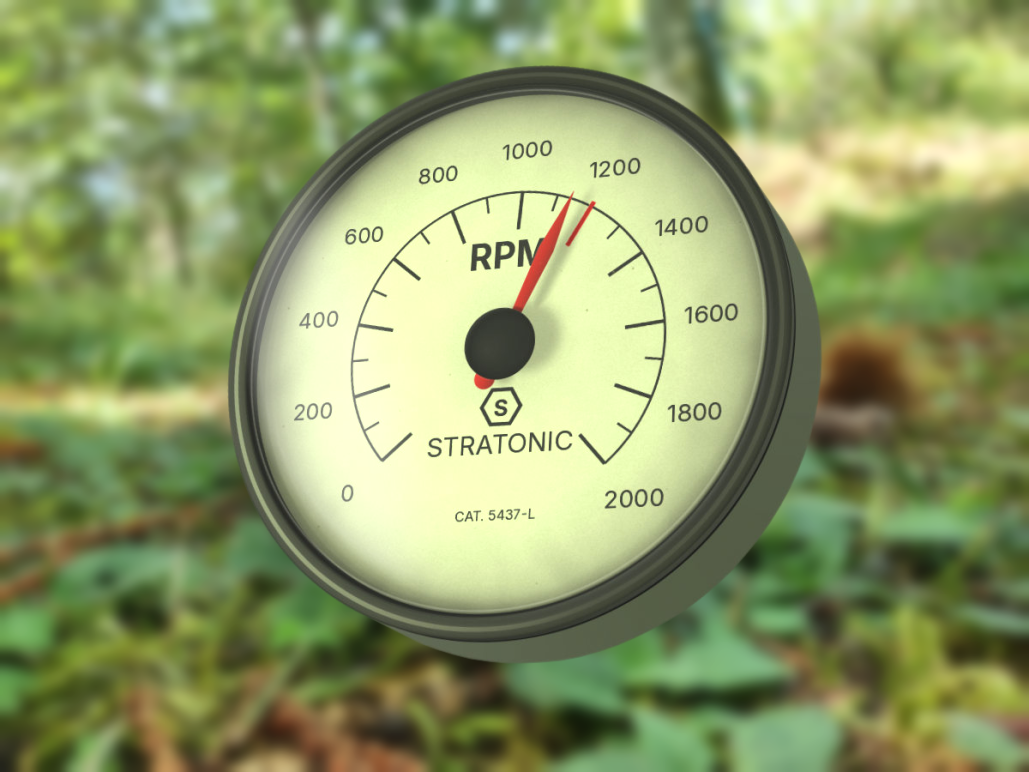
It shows value=1150 unit=rpm
